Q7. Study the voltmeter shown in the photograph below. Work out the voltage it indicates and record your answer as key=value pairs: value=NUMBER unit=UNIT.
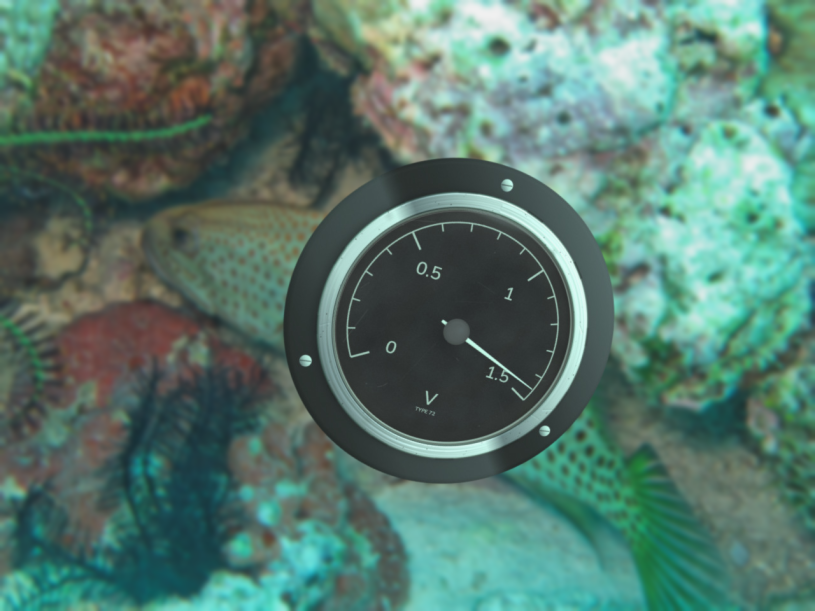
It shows value=1.45 unit=V
